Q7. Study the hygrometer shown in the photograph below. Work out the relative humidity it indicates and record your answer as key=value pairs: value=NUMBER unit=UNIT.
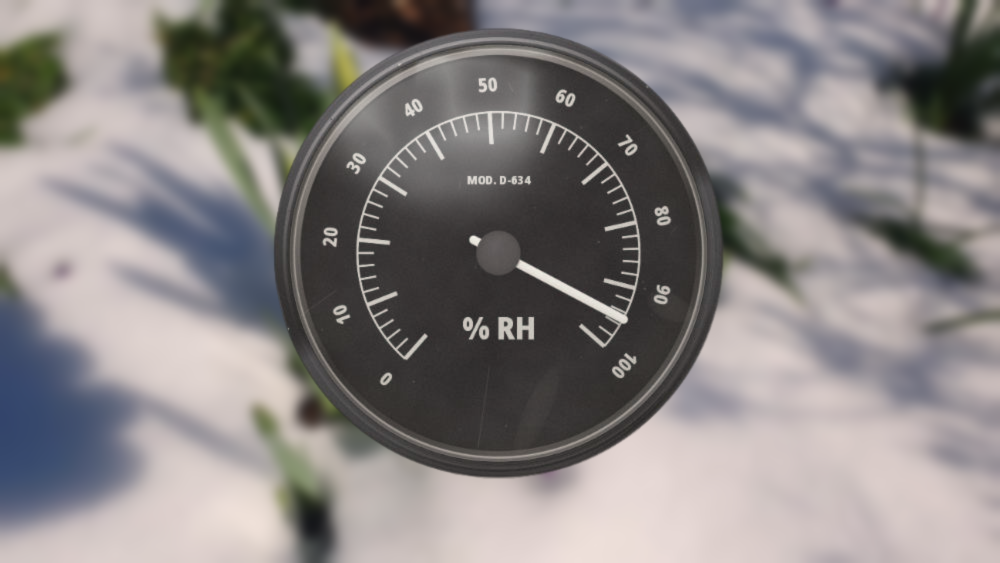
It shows value=95 unit=%
